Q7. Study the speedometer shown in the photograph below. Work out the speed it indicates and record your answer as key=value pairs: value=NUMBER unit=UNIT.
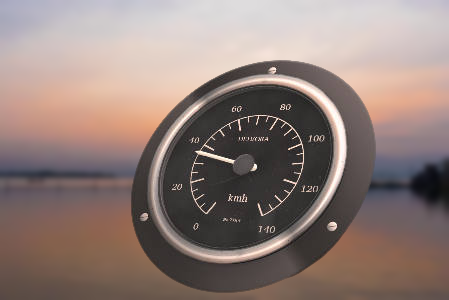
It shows value=35 unit=km/h
